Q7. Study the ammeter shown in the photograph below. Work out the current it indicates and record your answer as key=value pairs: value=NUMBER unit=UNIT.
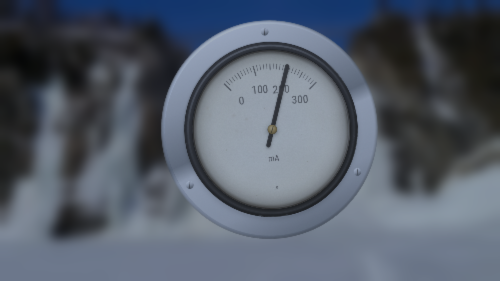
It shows value=200 unit=mA
